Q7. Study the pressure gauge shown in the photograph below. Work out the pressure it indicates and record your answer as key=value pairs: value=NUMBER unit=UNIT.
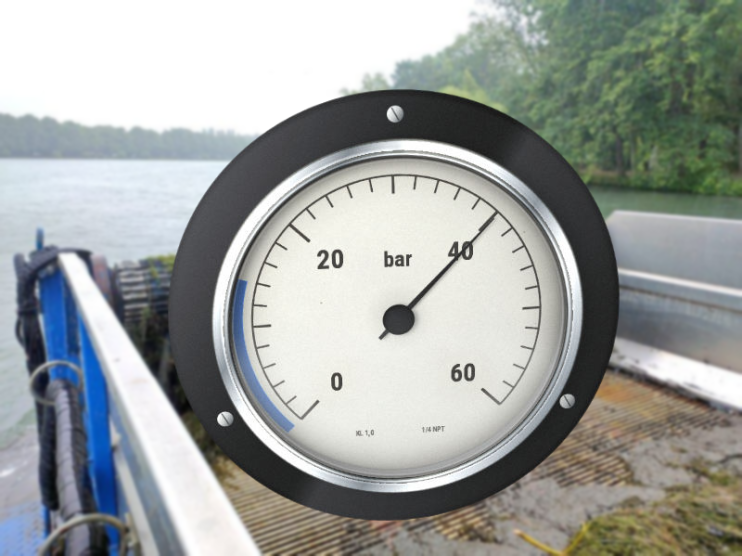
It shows value=40 unit=bar
